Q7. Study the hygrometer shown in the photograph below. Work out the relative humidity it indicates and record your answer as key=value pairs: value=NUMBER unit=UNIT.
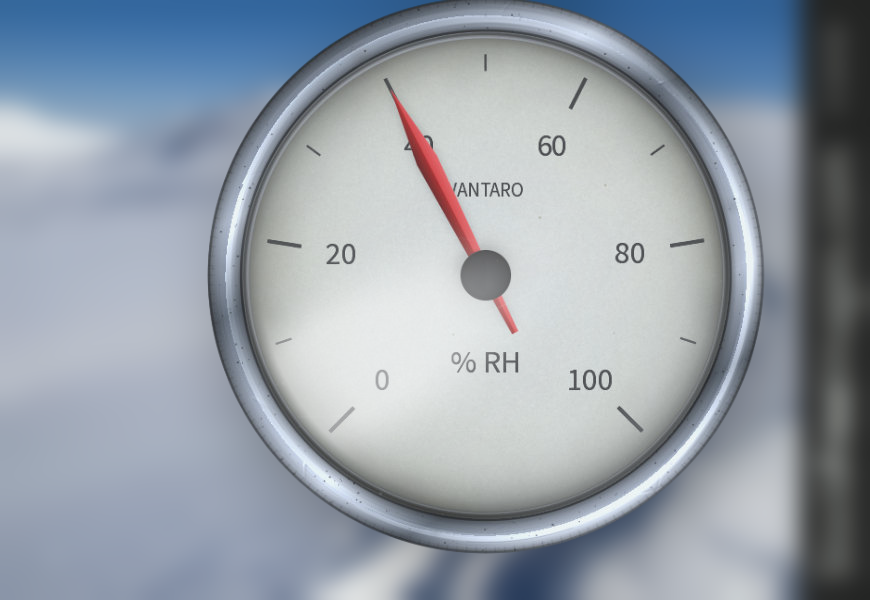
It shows value=40 unit=%
